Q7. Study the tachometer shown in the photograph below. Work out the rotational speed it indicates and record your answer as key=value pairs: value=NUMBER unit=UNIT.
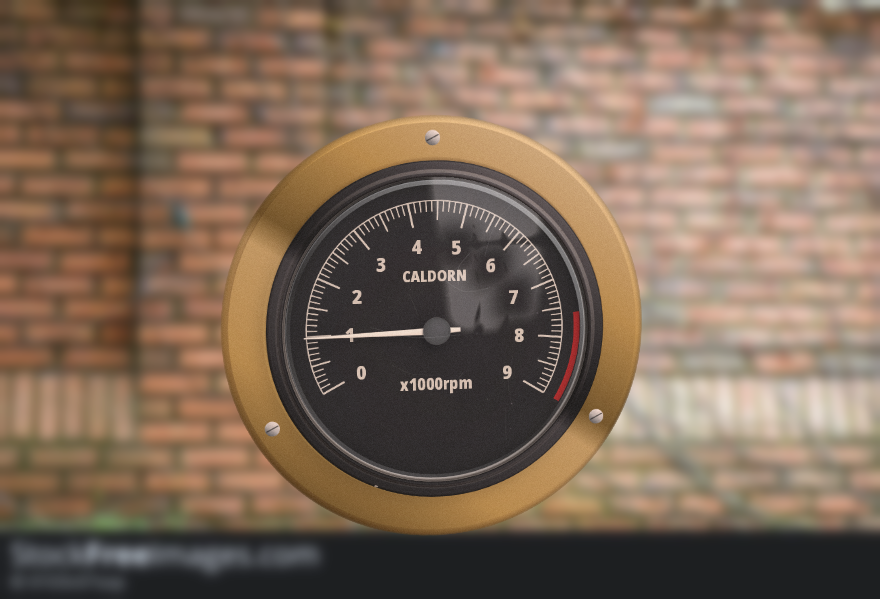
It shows value=1000 unit=rpm
